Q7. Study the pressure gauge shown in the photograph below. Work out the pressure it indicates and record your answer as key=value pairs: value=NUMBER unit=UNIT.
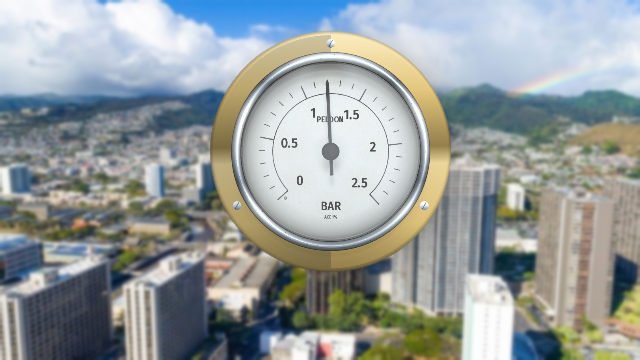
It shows value=1.2 unit=bar
